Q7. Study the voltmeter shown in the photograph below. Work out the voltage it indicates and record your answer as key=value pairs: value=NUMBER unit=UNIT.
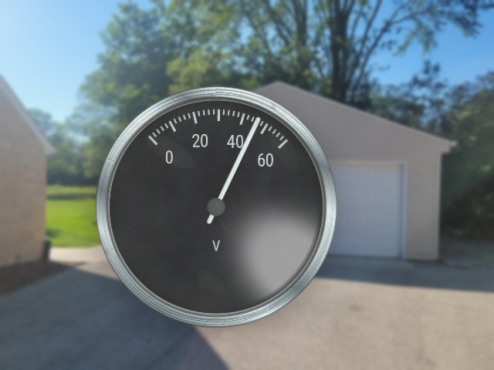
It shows value=46 unit=V
